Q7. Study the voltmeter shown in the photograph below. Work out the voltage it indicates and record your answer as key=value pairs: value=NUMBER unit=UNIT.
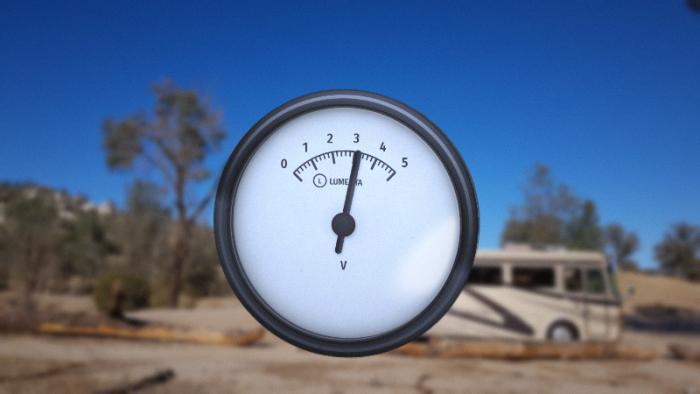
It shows value=3.2 unit=V
